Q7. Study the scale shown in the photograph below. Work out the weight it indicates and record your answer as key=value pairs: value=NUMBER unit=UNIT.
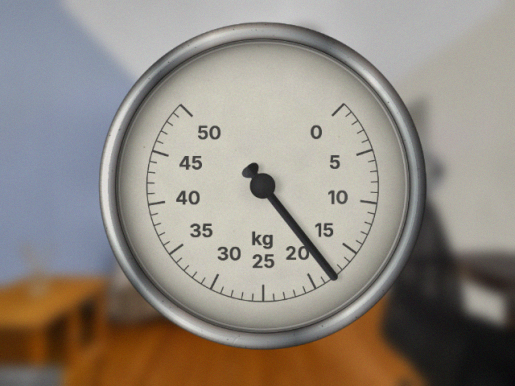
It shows value=18 unit=kg
